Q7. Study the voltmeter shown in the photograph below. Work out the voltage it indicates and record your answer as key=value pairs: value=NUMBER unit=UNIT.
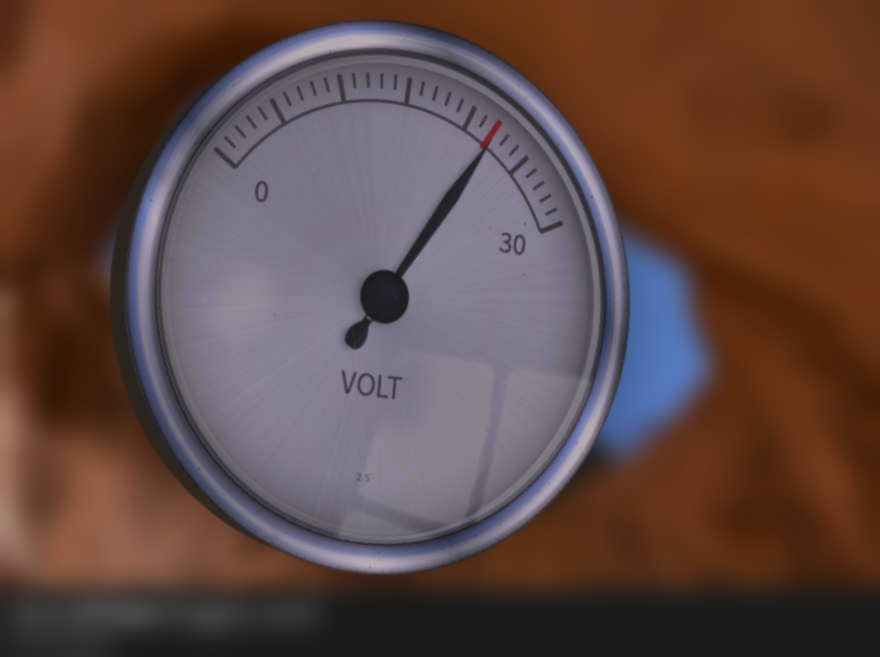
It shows value=22 unit=V
